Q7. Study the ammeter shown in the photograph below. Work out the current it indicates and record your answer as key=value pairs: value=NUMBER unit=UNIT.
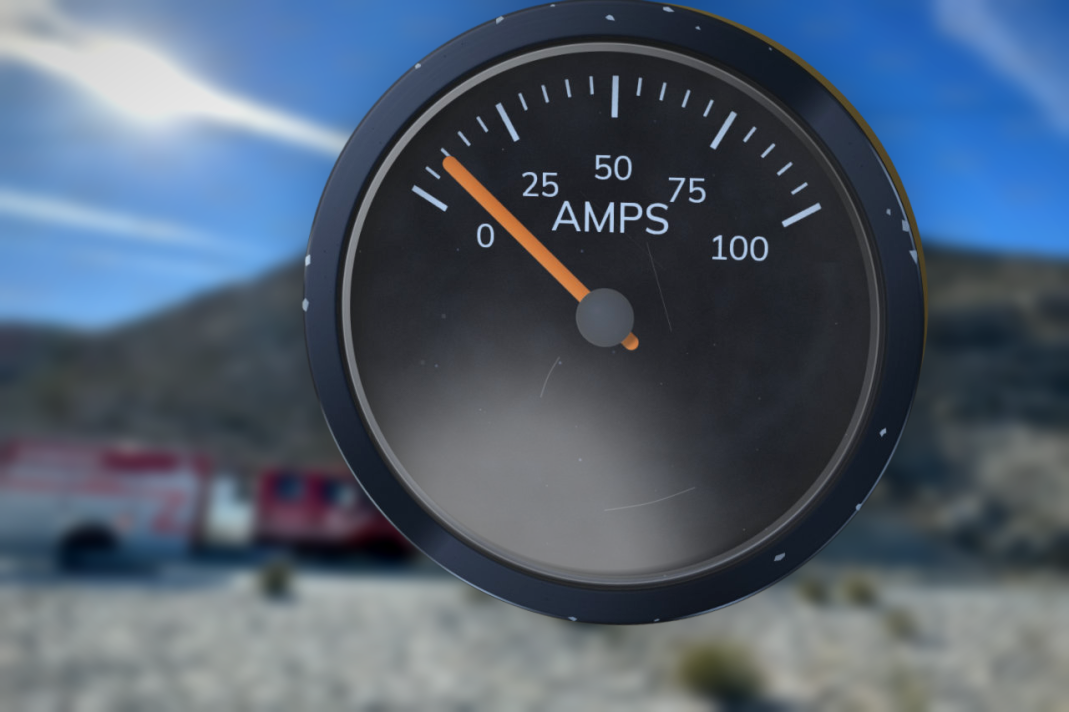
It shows value=10 unit=A
